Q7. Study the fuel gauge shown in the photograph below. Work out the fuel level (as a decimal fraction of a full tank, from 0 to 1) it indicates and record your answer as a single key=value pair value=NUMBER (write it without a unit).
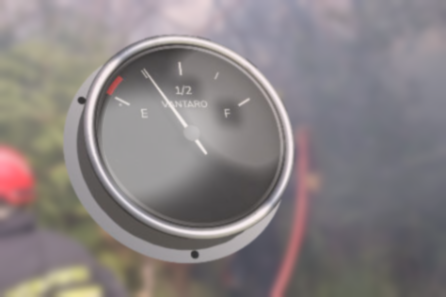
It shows value=0.25
